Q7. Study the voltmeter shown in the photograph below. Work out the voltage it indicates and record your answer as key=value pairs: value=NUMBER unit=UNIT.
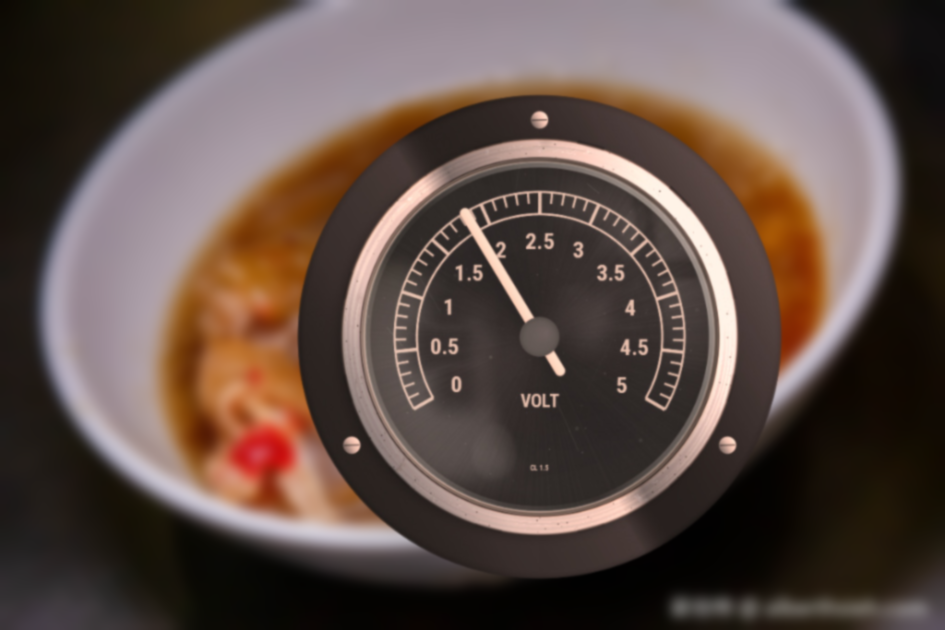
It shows value=1.85 unit=V
